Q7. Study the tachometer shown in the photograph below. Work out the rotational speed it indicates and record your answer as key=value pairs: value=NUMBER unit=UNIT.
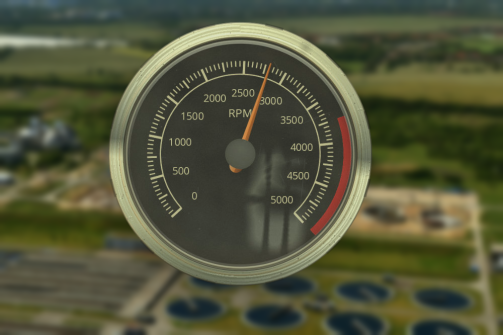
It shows value=2800 unit=rpm
